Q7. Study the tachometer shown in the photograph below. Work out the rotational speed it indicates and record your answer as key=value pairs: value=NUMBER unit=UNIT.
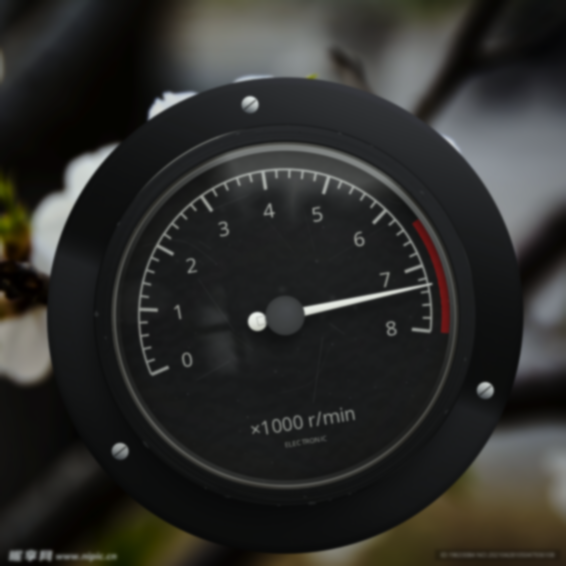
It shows value=7300 unit=rpm
